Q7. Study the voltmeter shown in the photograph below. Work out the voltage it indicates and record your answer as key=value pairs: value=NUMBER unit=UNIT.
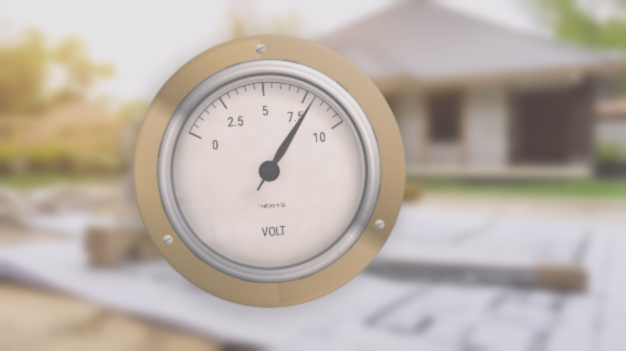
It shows value=8 unit=V
